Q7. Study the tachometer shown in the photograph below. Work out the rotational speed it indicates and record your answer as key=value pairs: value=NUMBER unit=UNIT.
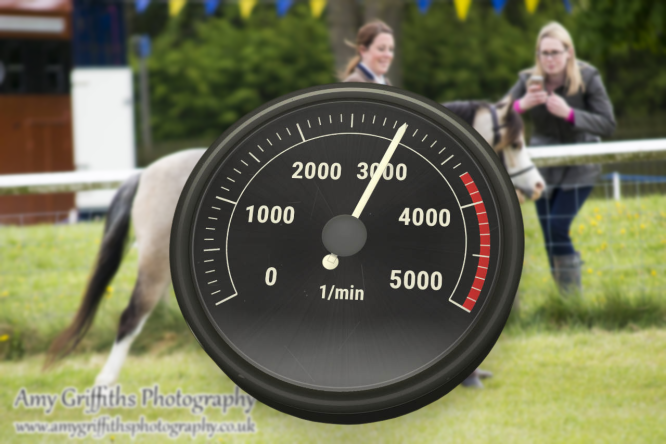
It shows value=3000 unit=rpm
